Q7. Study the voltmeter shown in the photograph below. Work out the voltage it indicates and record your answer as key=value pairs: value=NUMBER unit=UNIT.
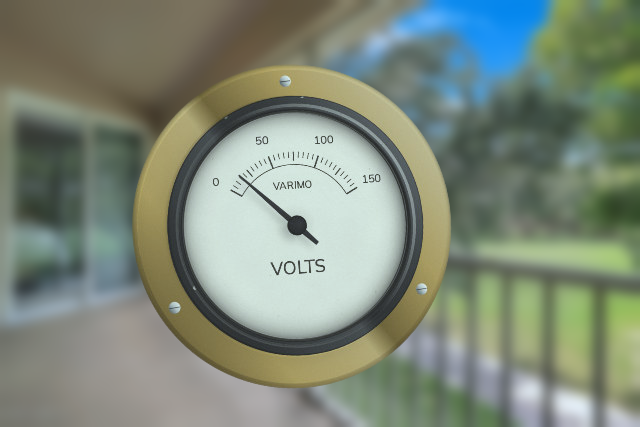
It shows value=15 unit=V
